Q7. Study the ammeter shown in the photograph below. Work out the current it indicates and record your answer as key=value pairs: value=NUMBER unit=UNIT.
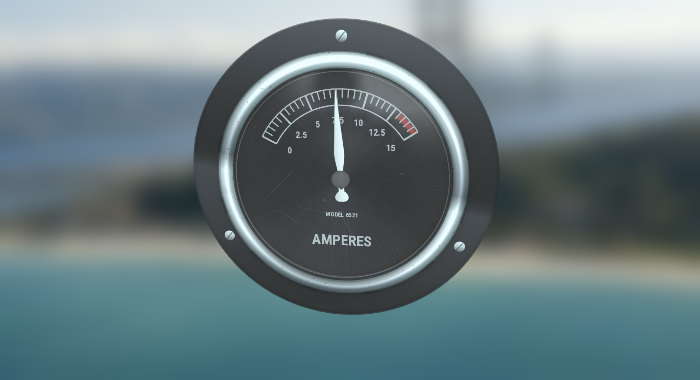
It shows value=7.5 unit=A
